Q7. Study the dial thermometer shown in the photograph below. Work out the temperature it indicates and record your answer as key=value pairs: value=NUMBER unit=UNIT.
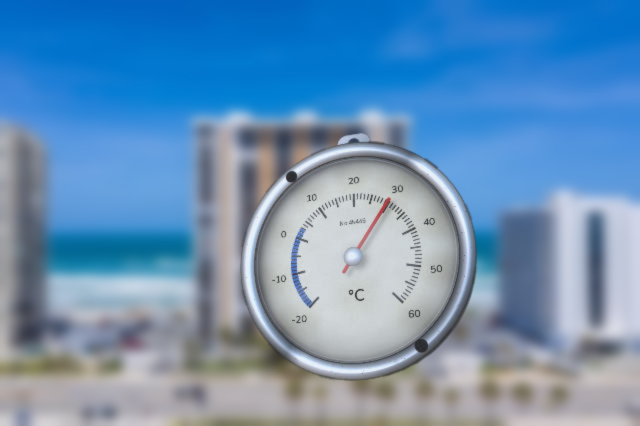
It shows value=30 unit=°C
